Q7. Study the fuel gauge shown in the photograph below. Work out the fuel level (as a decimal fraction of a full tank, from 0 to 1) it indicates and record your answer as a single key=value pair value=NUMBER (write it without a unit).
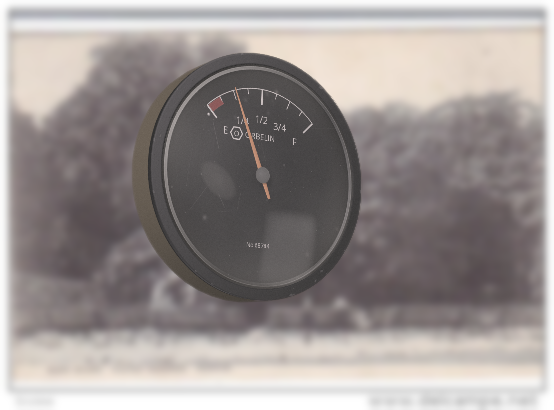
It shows value=0.25
